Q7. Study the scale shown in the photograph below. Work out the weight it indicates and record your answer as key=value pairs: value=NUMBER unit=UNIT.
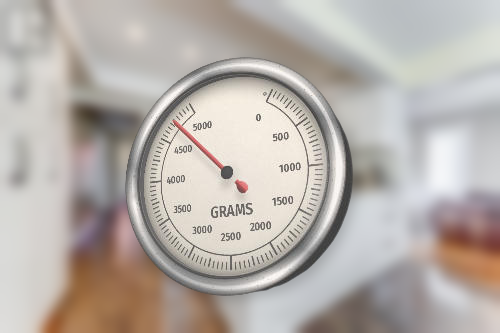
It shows value=4750 unit=g
